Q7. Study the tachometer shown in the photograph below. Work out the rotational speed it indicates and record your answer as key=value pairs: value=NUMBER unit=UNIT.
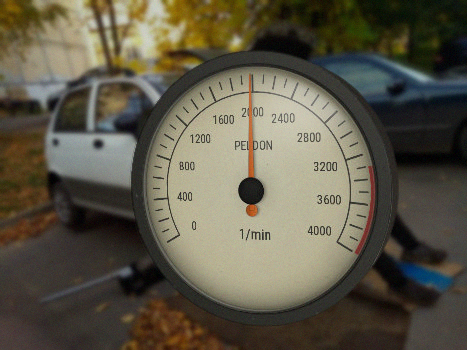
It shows value=2000 unit=rpm
